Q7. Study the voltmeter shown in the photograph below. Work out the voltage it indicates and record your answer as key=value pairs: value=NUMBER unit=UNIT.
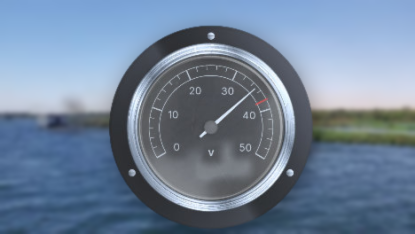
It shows value=35 unit=V
